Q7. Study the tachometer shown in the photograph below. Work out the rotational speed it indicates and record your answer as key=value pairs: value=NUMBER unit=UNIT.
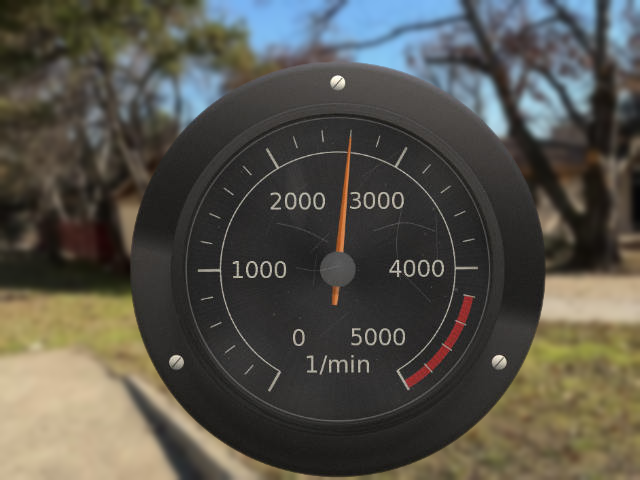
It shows value=2600 unit=rpm
